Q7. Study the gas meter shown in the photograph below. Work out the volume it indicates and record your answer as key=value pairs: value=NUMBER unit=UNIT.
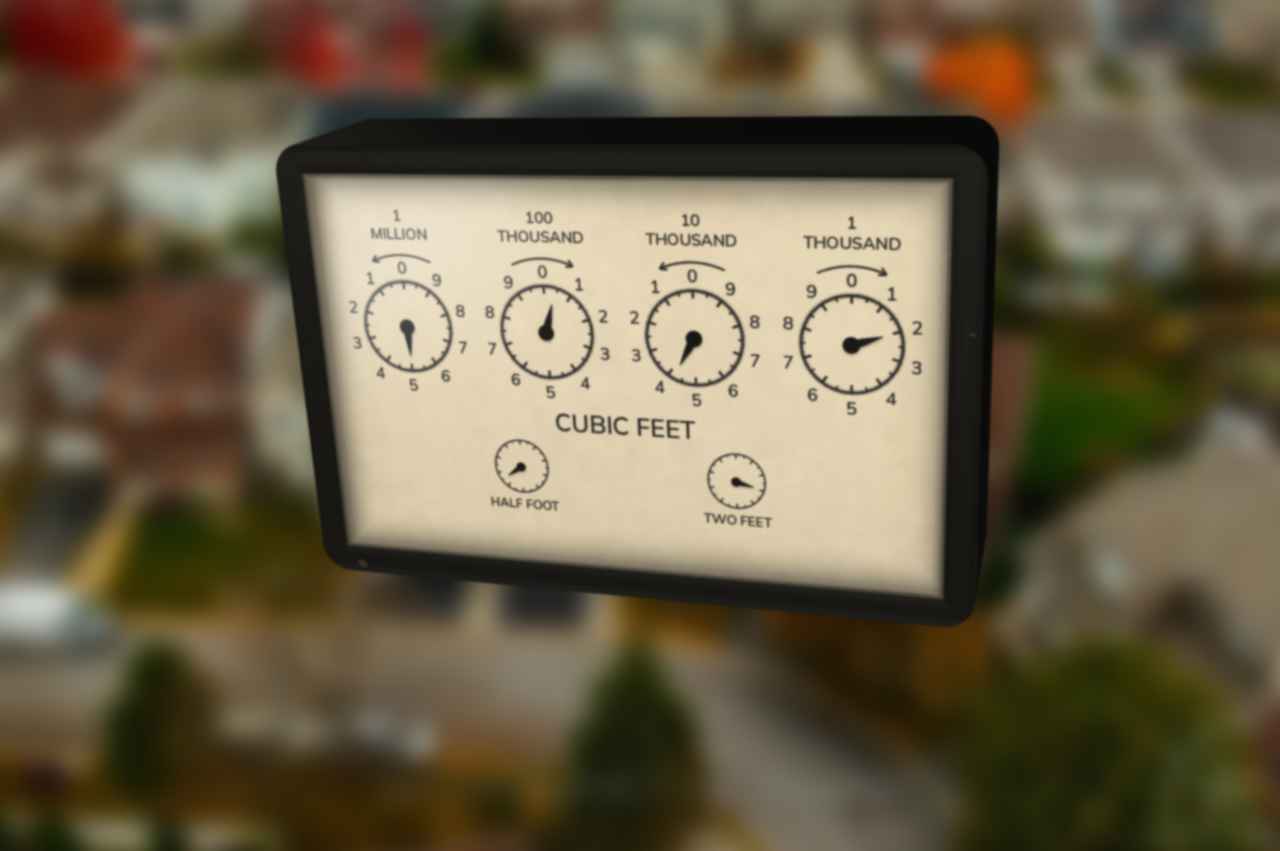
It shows value=504200 unit=ft³
